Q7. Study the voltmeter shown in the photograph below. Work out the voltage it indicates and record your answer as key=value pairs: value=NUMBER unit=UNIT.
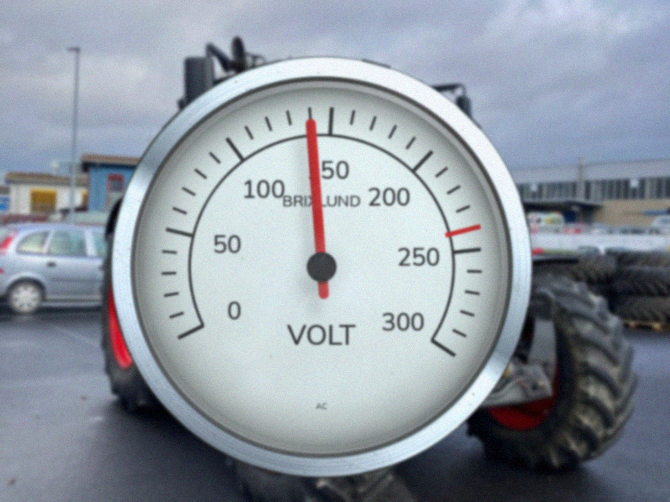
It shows value=140 unit=V
